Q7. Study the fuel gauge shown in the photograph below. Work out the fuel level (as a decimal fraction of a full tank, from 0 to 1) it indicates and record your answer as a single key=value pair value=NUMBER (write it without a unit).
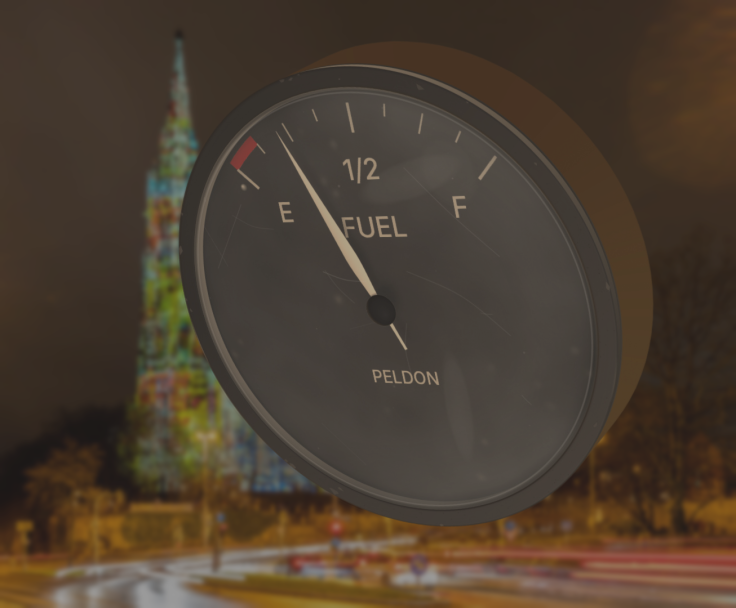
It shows value=0.25
